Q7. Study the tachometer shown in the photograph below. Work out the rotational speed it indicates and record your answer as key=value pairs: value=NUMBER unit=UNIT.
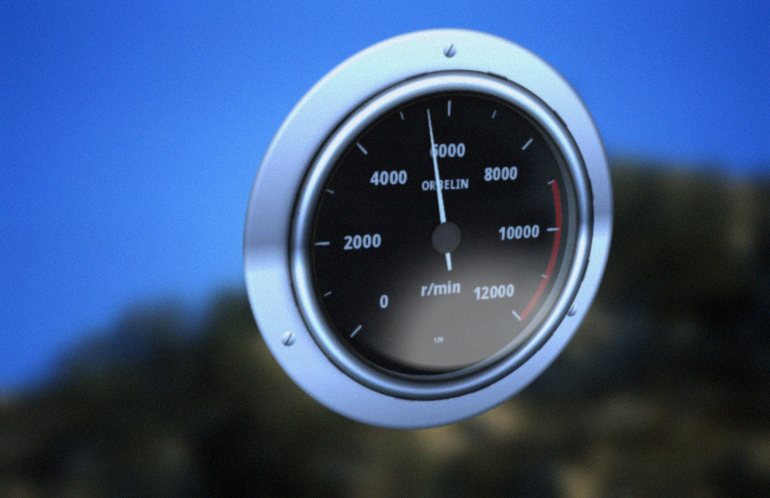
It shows value=5500 unit=rpm
